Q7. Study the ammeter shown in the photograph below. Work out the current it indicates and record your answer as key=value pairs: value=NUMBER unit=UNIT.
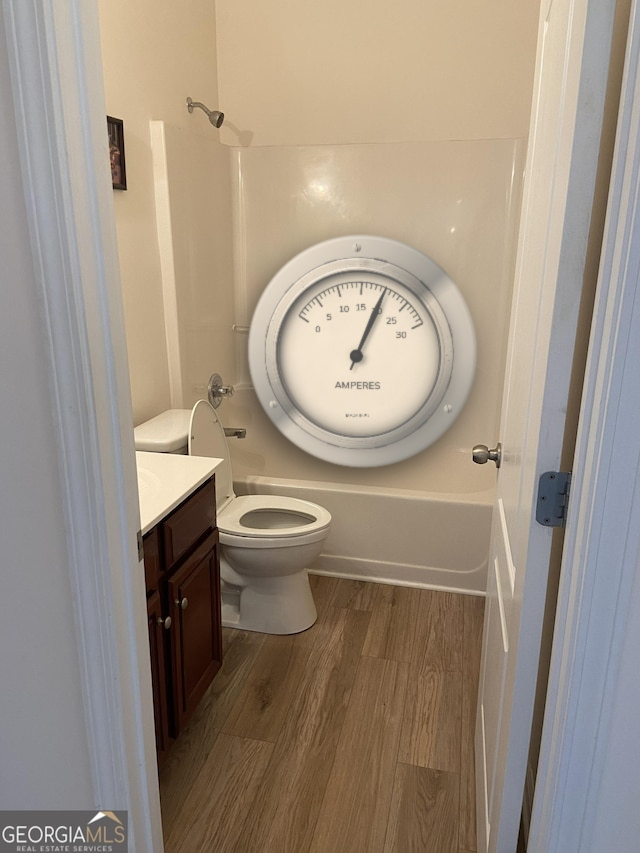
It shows value=20 unit=A
